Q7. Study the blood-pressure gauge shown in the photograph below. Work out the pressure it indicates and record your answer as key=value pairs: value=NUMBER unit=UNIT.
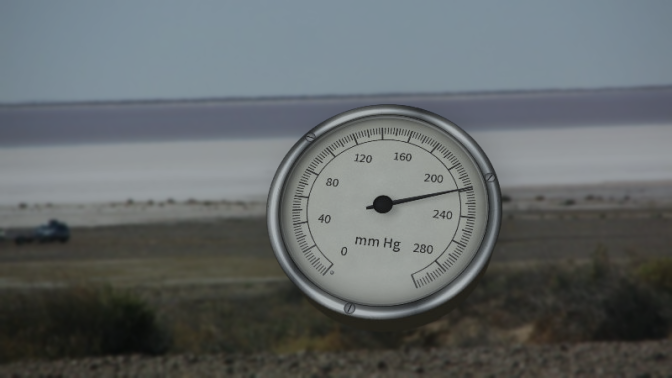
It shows value=220 unit=mmHg
